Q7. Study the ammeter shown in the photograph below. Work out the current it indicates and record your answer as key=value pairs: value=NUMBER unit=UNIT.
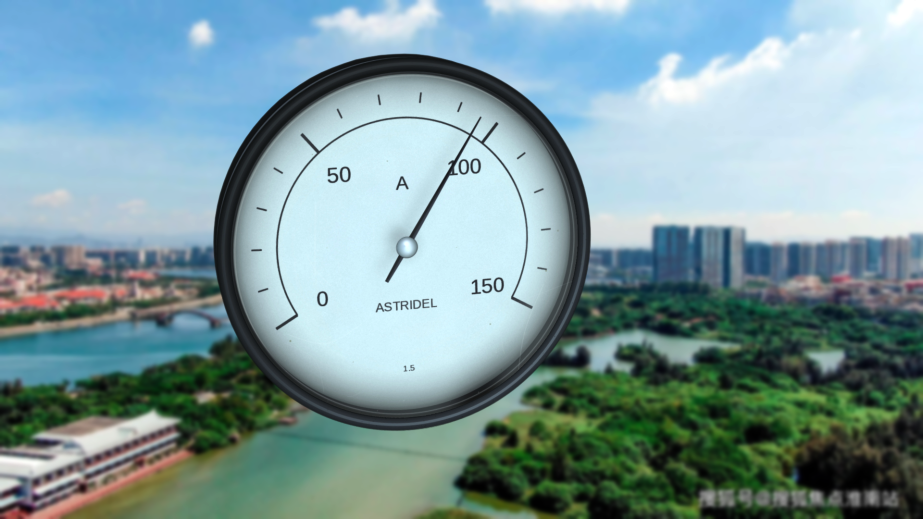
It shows value=95 unit=A
